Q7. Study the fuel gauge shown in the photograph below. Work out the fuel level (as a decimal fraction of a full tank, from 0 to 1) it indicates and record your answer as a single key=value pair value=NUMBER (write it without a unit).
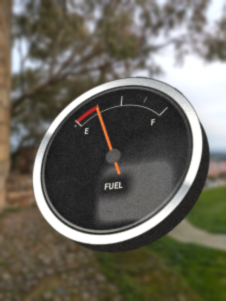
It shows value=0.25
